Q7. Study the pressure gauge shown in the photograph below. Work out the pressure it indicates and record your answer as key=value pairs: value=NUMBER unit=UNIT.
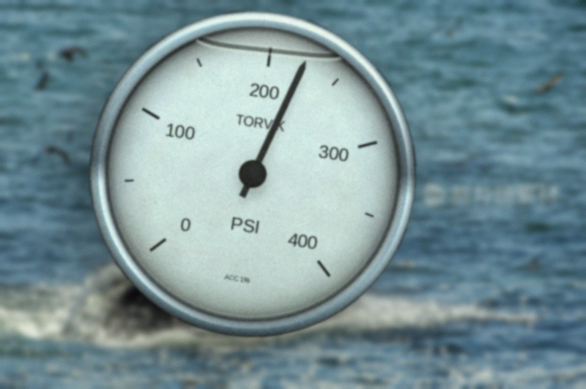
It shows value=225 unit=psi
